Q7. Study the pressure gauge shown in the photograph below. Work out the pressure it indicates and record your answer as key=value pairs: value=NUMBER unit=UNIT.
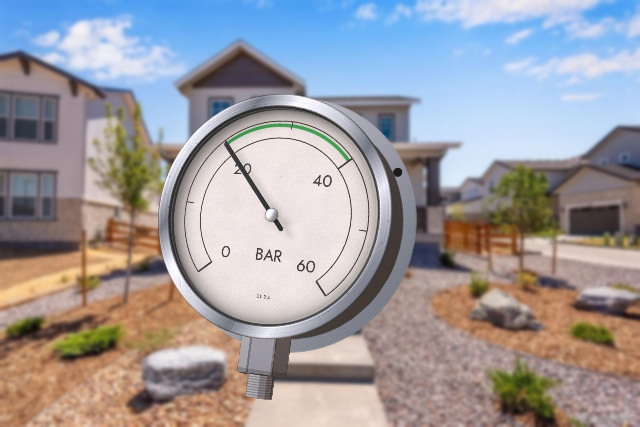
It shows value=20 unit=bar
